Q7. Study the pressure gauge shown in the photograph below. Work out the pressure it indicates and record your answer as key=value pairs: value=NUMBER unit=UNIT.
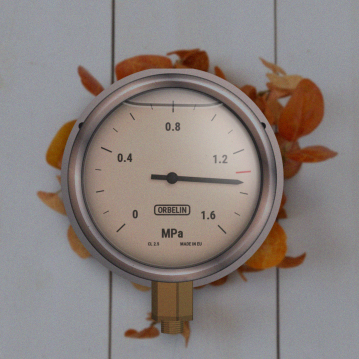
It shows value=1.35 unit=MPa
